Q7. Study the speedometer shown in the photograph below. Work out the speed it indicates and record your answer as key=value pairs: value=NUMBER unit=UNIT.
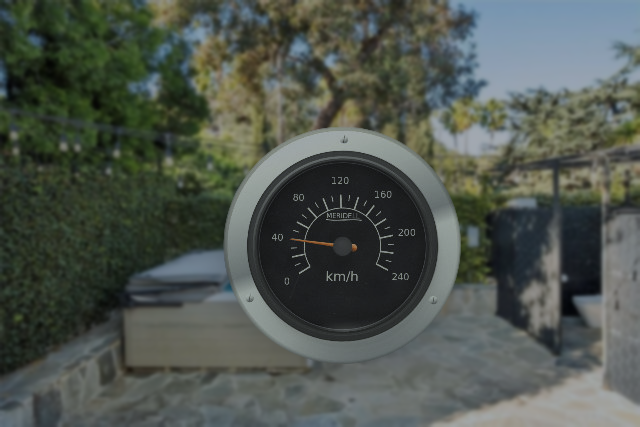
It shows value=40 unit=km/h
